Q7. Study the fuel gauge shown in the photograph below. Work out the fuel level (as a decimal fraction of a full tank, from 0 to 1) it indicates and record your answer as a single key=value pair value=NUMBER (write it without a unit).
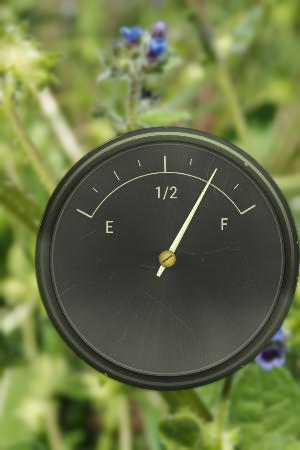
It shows value=0.75
